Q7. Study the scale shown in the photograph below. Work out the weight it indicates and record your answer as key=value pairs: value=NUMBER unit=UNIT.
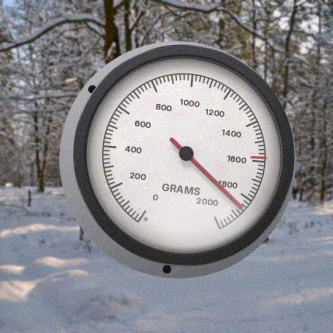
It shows value=1860 unit=g
